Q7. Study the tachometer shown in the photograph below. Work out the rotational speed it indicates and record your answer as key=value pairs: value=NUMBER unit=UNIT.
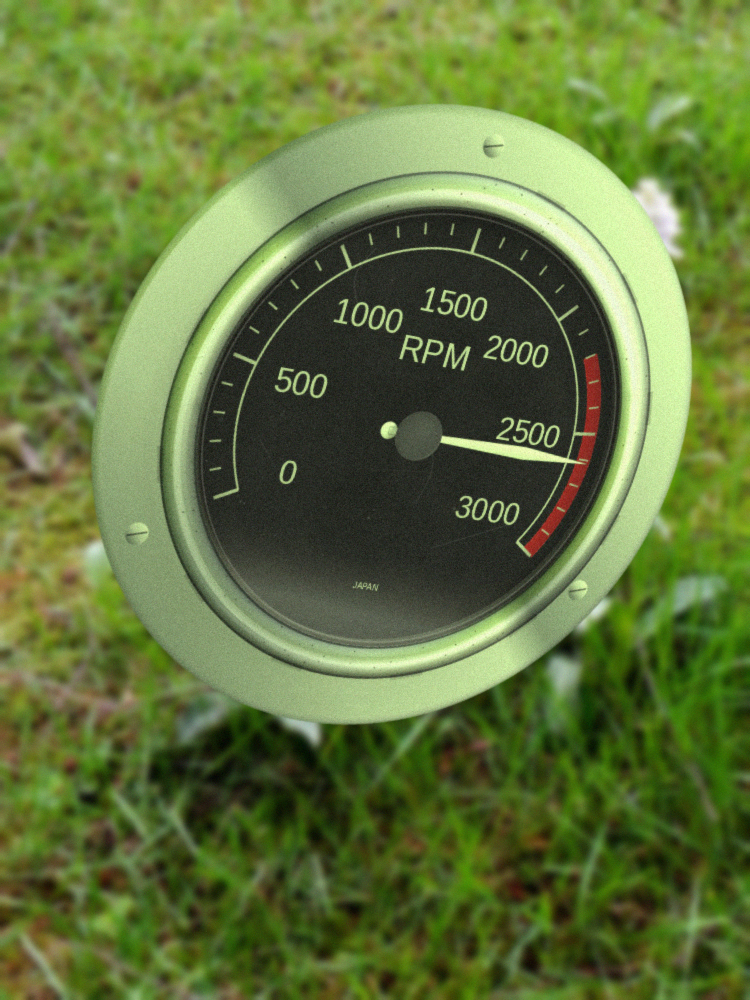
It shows value=2600 unit=rpm
